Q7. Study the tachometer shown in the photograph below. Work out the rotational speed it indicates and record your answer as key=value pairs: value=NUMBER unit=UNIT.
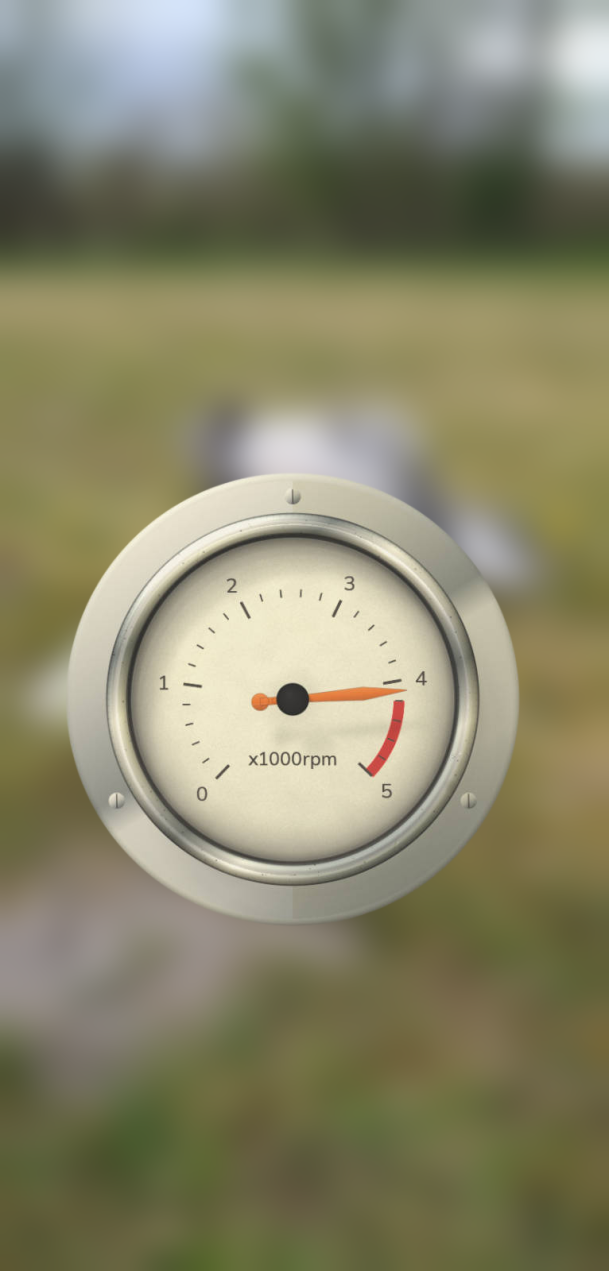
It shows value=4100 unit=rpm
